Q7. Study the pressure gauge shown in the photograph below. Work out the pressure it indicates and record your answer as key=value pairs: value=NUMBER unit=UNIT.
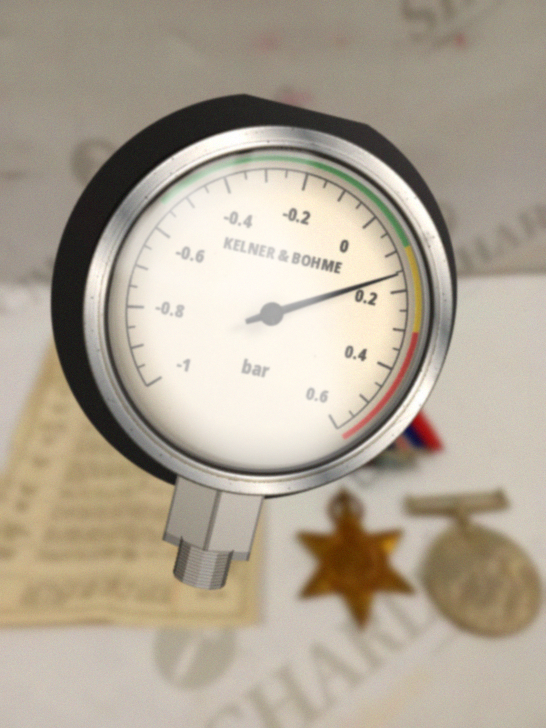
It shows value=0.15 unit=bar
